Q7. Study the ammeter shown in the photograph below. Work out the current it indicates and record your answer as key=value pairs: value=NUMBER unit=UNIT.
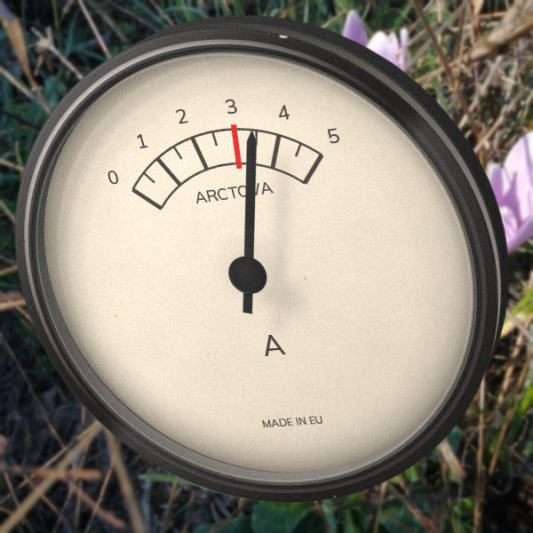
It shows value=3.5 unit=A
